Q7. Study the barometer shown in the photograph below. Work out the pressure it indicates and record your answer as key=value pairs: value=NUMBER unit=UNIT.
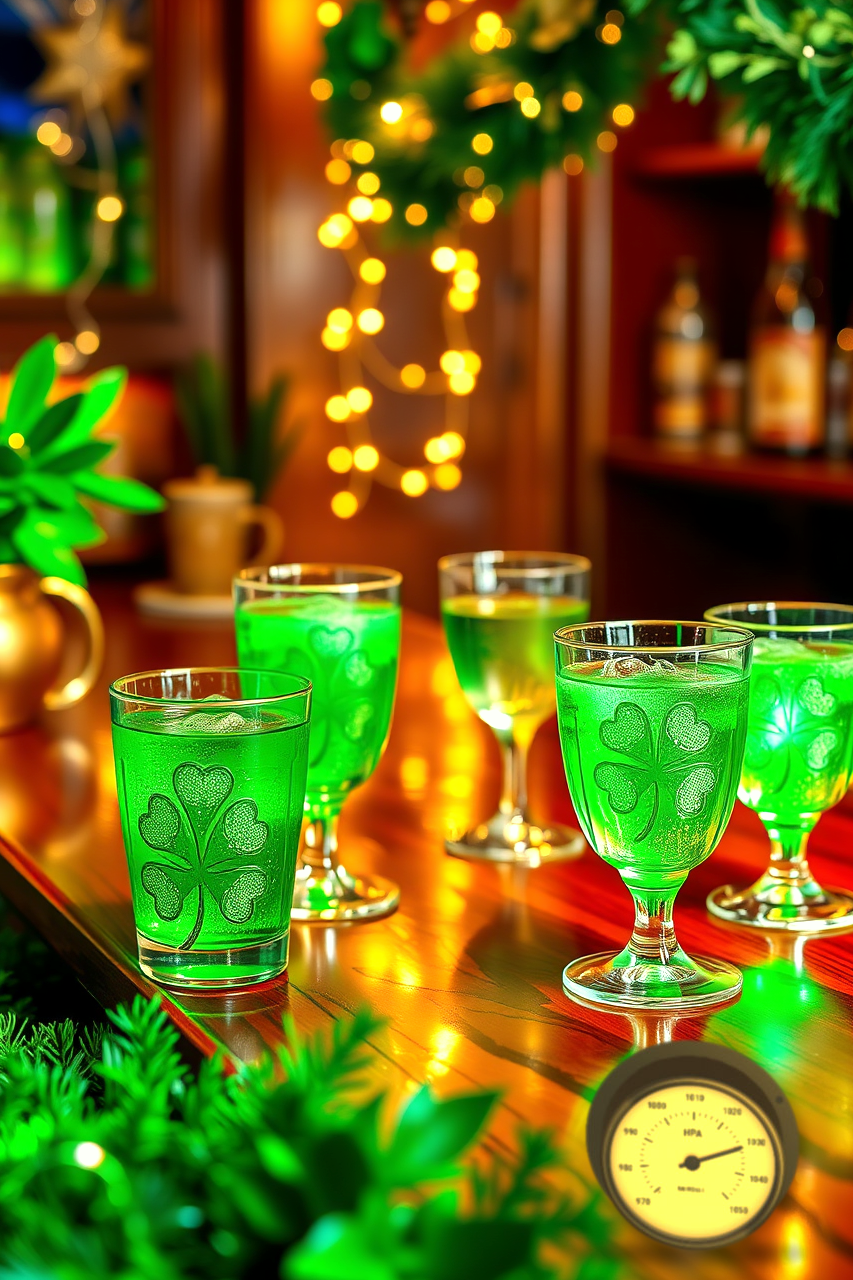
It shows value=1030 unit=hPa
